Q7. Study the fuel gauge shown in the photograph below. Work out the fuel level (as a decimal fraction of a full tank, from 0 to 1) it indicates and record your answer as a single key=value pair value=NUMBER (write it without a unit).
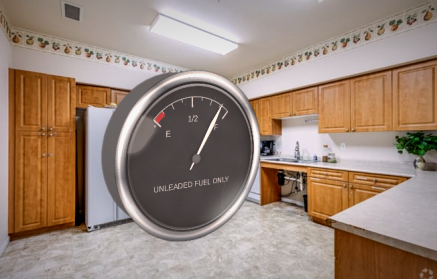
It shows value=0.875
